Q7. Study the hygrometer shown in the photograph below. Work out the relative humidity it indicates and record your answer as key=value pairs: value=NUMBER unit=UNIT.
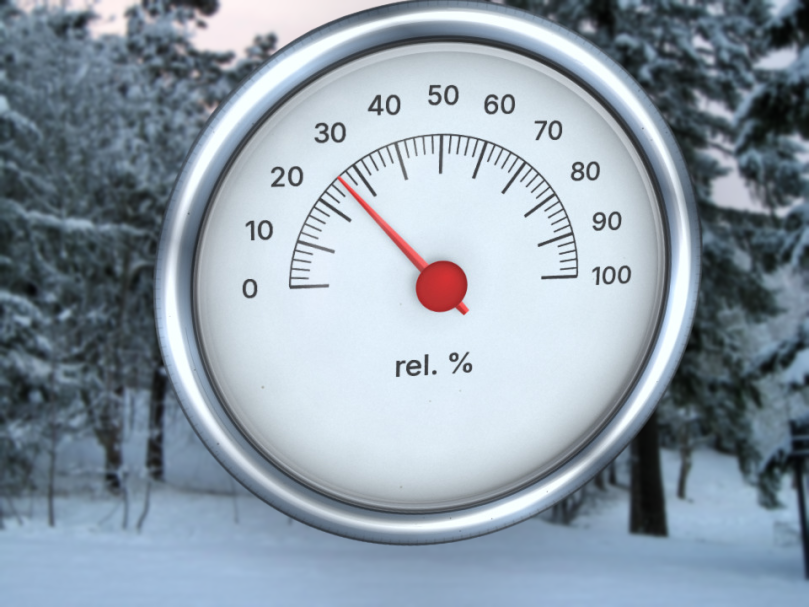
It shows value=26 unit=%
